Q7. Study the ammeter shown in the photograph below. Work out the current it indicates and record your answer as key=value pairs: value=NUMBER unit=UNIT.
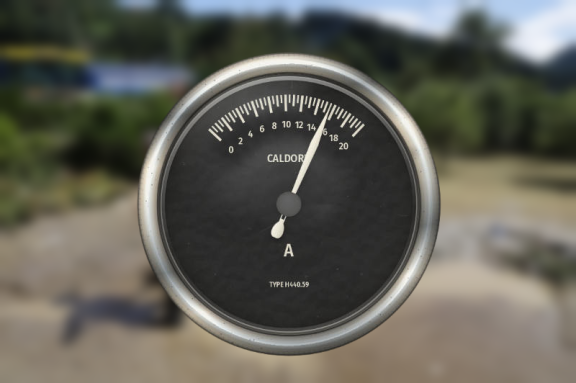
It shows value=15.5 unit=A
